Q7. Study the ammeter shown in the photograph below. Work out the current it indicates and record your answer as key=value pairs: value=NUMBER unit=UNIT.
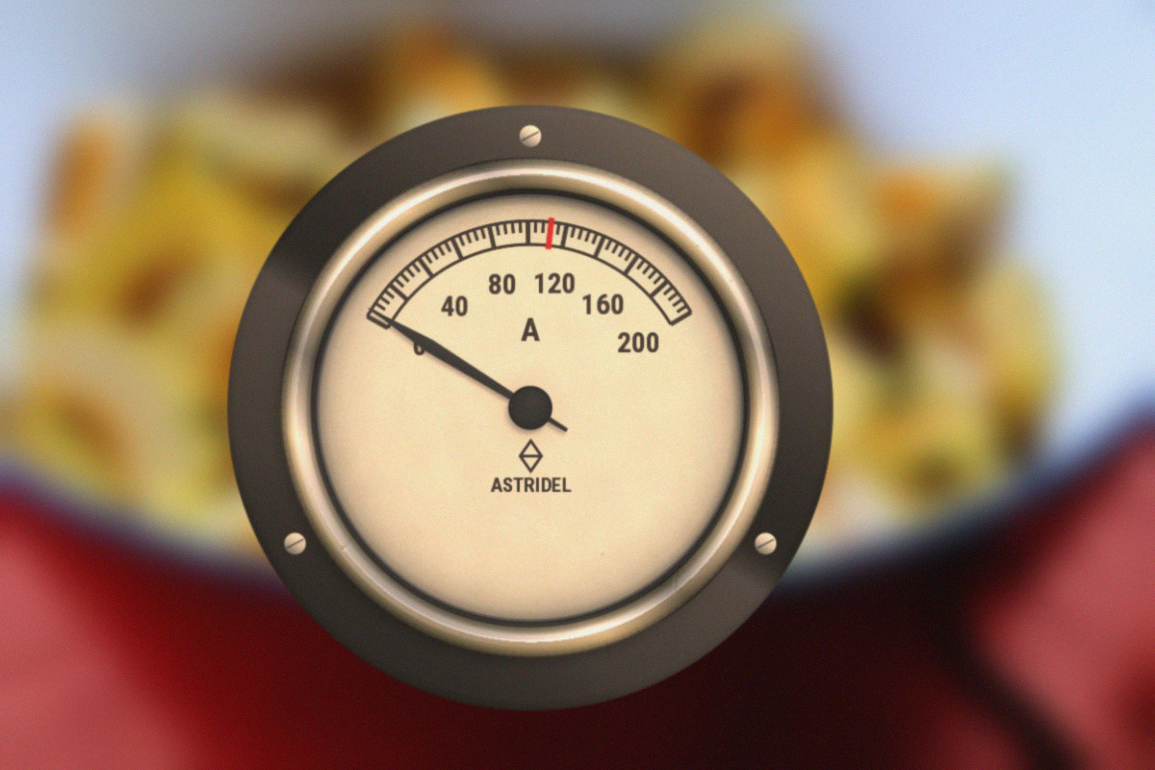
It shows value=4 unit=A
